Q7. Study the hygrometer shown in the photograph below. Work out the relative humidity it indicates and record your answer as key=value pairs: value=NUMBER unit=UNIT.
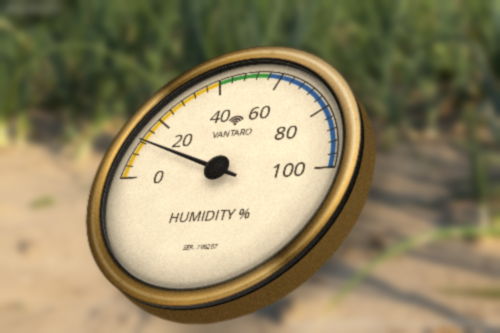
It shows value=12 unit=%
